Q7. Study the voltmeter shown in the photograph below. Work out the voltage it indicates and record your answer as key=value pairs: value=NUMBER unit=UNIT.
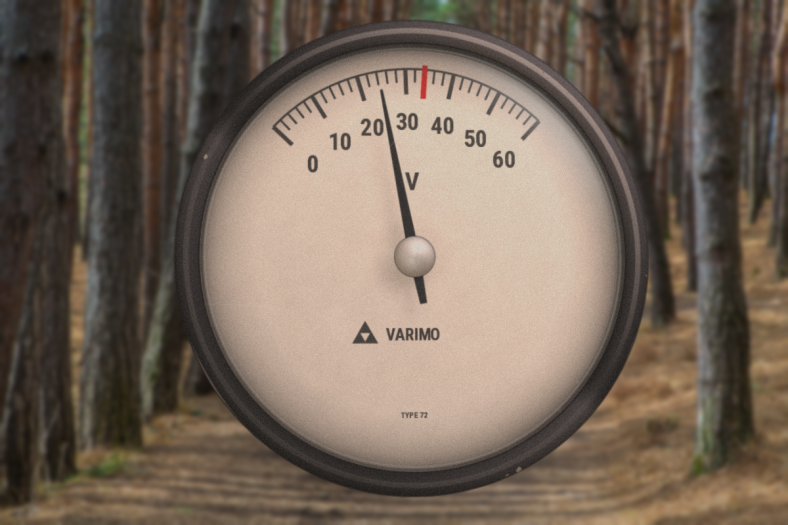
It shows value=24 unit=V
